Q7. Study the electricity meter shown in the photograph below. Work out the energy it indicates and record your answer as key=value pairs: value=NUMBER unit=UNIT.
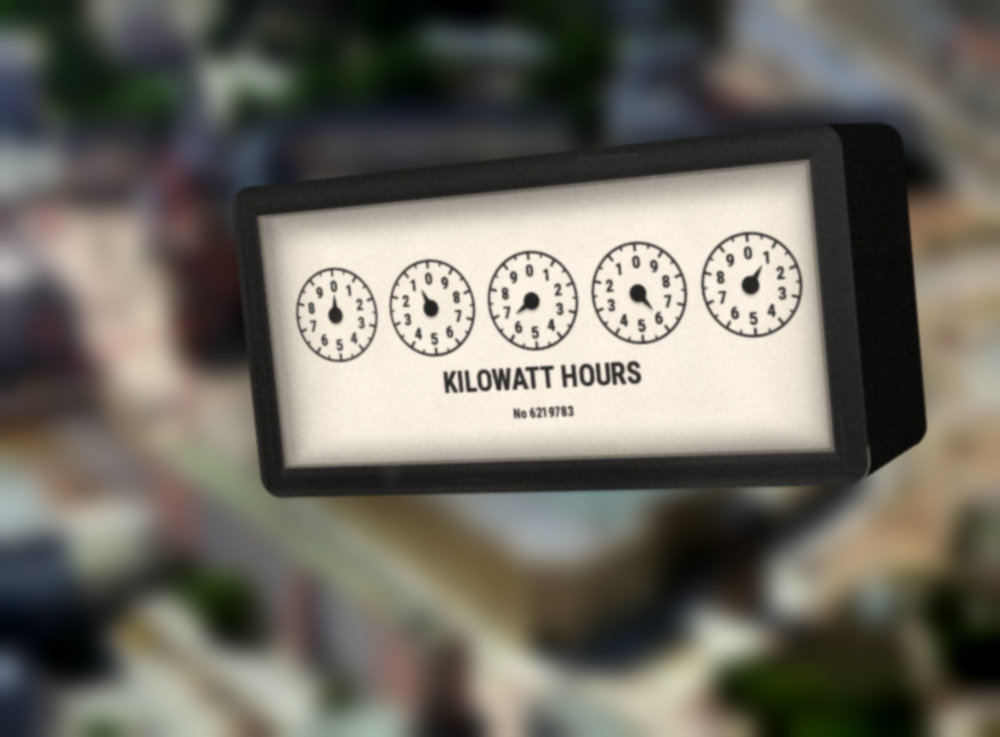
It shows value=661 unit=kWh
